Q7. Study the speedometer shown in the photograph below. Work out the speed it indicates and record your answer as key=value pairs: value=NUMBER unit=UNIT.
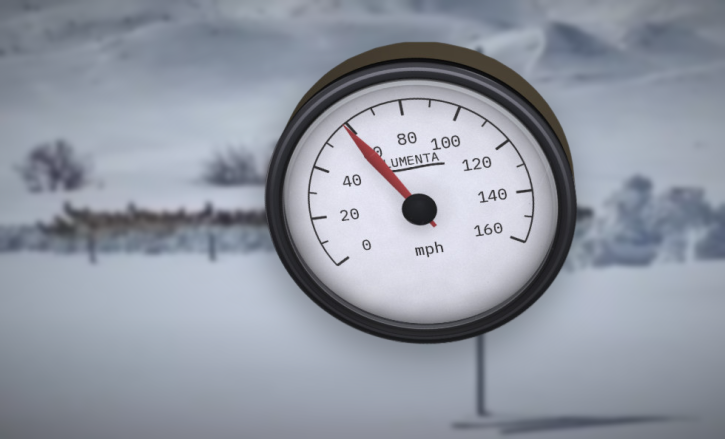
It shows value=60 unit=mph
